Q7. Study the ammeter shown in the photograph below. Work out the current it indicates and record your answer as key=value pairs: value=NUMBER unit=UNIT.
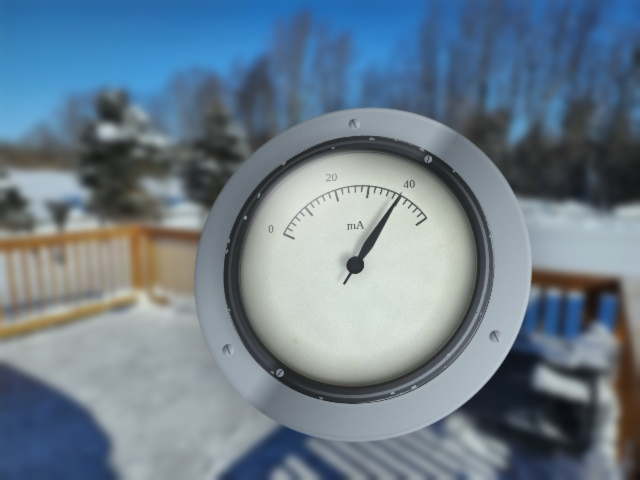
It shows value=40 unit=mA
